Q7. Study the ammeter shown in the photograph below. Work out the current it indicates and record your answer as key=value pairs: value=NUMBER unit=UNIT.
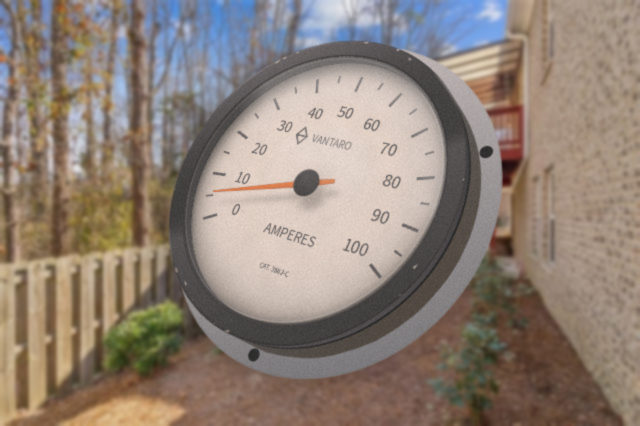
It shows value=5 unit=A
